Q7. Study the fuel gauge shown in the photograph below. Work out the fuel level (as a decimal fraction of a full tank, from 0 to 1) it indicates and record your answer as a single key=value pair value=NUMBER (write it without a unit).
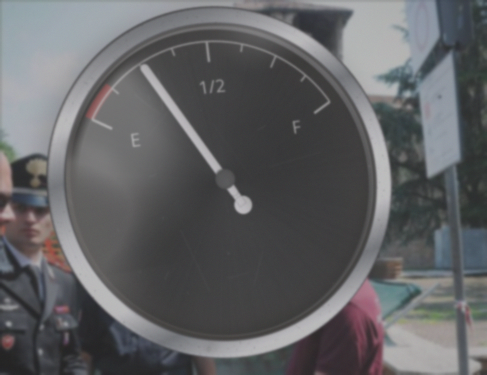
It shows value=0.25
